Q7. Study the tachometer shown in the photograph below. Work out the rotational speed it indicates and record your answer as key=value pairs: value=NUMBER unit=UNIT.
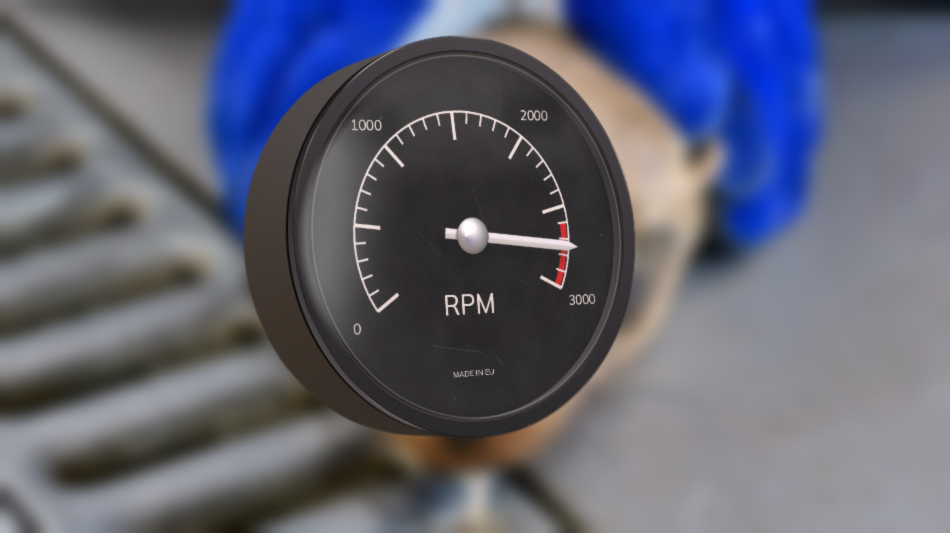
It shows value=2750 unit=rpm
